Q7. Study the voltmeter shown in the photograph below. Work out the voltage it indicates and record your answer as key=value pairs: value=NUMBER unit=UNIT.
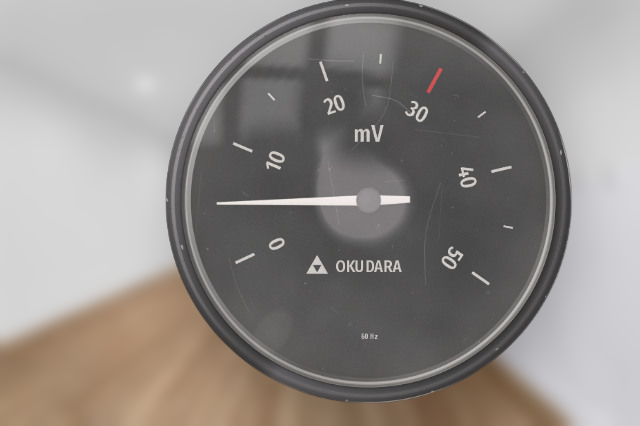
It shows value=5 unit=mV
